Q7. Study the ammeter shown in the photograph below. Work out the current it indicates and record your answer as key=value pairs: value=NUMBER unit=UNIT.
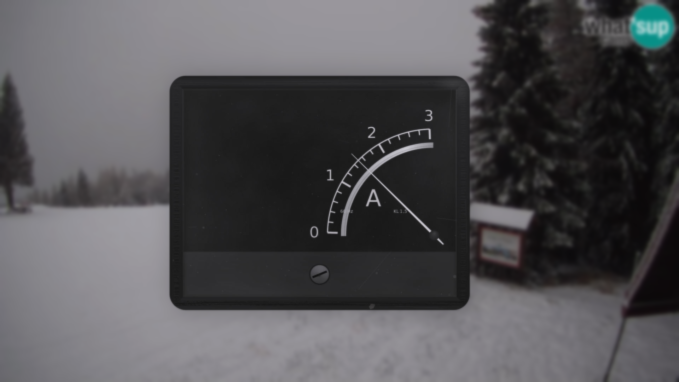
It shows value=1.5 unit=A
